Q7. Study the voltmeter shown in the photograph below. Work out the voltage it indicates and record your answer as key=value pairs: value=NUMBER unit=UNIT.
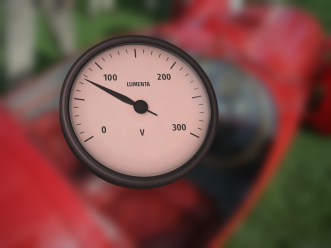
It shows value=75 unit=V
